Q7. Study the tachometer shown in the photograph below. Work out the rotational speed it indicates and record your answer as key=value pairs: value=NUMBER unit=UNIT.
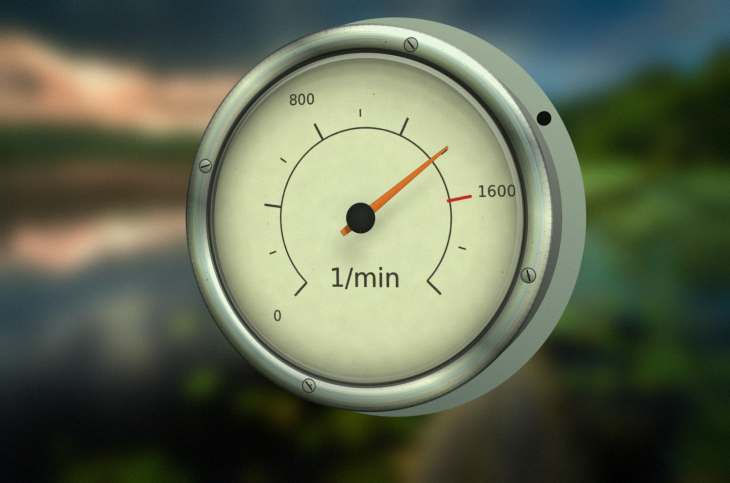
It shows value=1400 unit=rpm
